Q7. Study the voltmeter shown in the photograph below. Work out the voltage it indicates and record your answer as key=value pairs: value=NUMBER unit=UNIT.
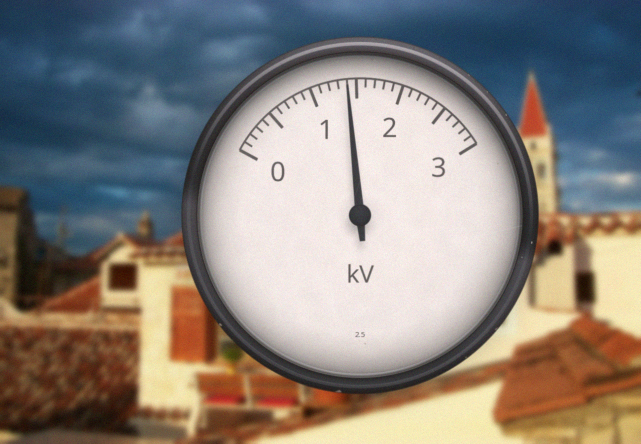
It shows value=1.4 unit=kV
